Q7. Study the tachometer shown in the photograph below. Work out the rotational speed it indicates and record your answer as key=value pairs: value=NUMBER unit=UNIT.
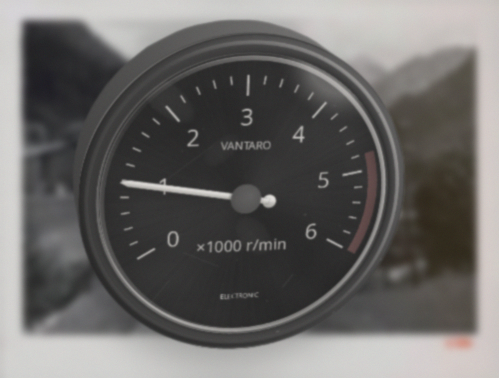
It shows value=1000 unit=rpm
